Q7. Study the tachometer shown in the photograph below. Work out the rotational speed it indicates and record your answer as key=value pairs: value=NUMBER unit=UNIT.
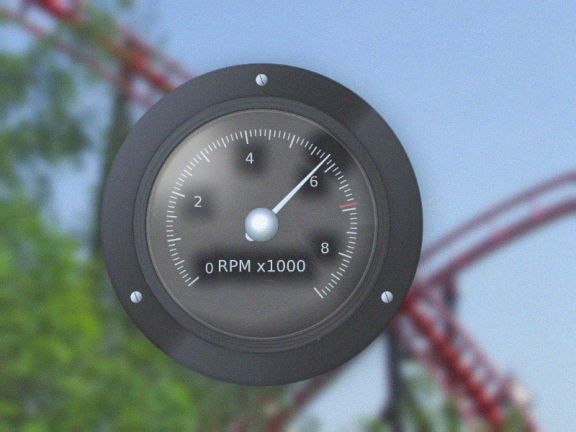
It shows value=5800 unit=rpm
